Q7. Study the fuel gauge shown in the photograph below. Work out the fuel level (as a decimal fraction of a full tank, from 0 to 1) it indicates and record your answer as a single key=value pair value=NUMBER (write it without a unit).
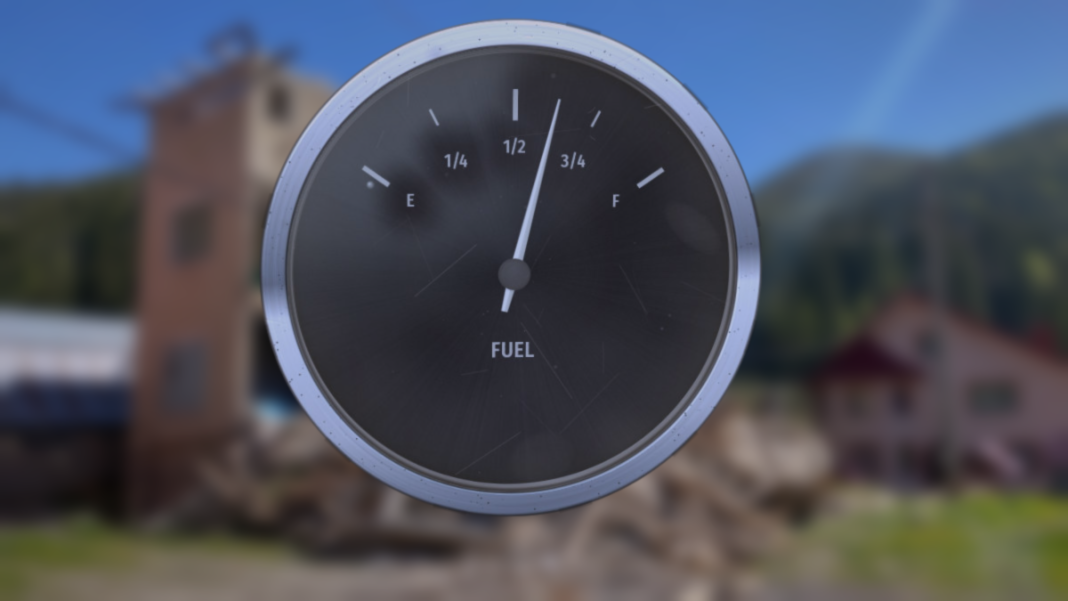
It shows value=0.625
